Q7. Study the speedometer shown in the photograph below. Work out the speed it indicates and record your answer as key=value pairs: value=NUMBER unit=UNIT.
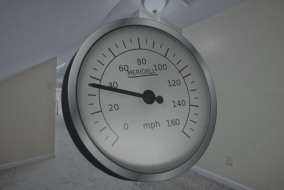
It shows value=35 unit=mph
